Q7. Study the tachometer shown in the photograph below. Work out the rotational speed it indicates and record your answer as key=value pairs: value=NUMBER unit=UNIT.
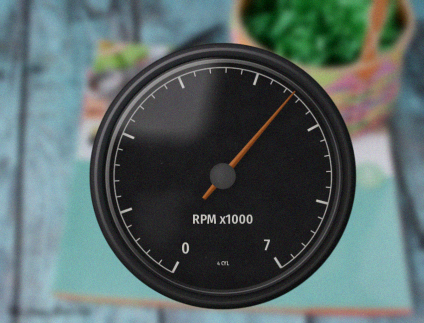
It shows value=4500 unit=rpm
